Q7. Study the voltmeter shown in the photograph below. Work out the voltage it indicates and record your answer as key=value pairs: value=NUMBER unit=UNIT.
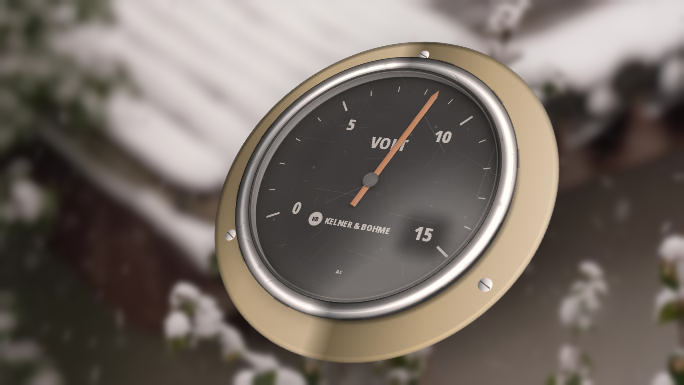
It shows value=8.5 unit=V
